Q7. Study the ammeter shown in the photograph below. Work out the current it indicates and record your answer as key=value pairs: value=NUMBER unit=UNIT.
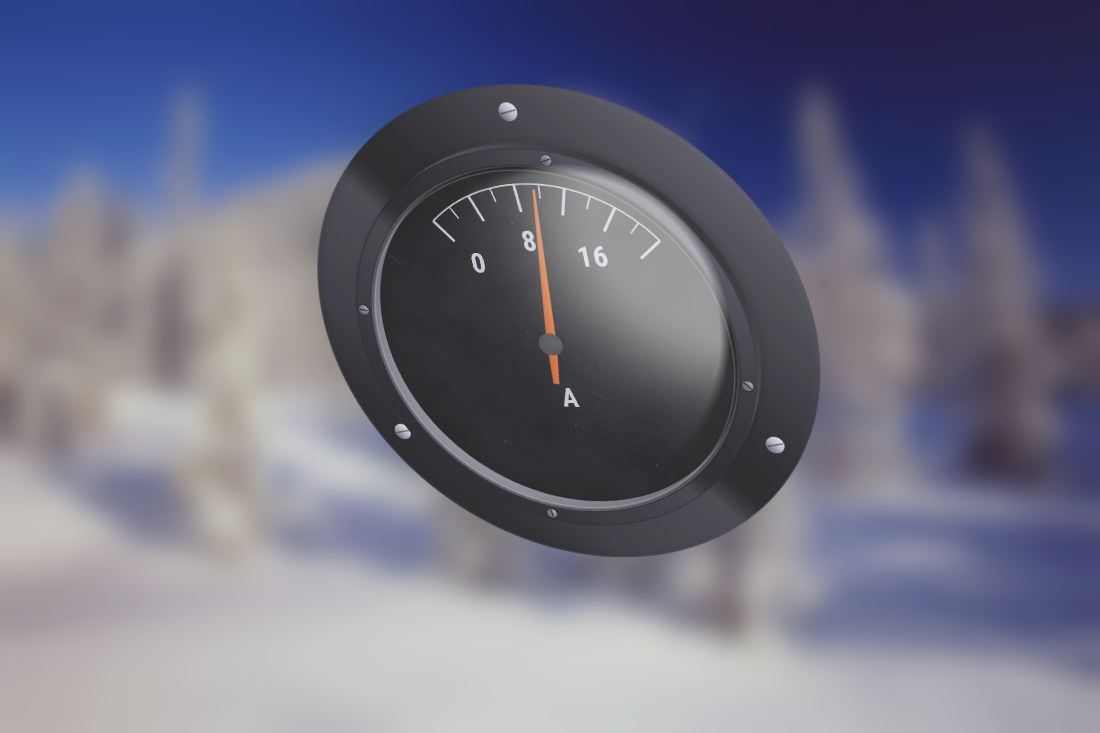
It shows value=10 unit=A
